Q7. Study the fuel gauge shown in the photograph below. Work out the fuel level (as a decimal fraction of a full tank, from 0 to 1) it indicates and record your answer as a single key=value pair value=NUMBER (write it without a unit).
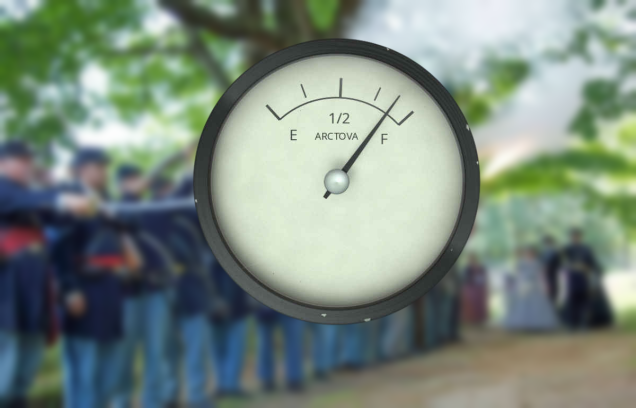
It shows value=0.875
